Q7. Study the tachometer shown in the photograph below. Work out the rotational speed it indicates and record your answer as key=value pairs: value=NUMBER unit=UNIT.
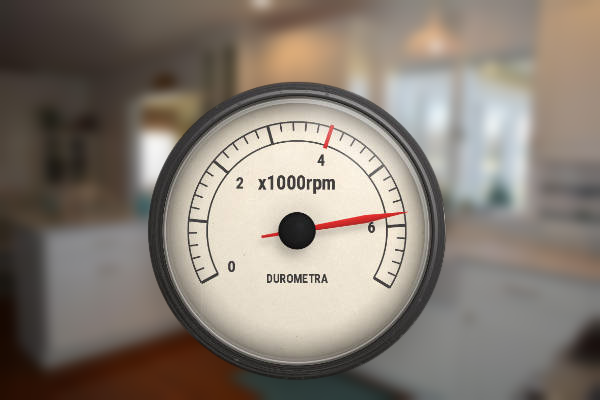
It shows value=5800 unit=rpm
